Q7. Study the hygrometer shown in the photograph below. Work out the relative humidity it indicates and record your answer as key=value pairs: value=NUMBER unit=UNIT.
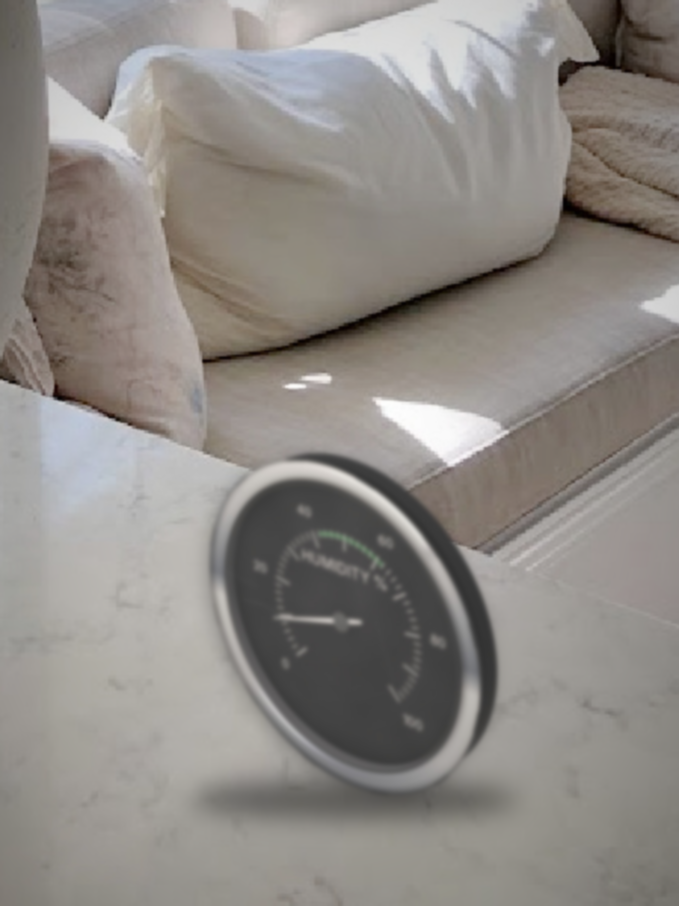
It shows value=10 unit=%
